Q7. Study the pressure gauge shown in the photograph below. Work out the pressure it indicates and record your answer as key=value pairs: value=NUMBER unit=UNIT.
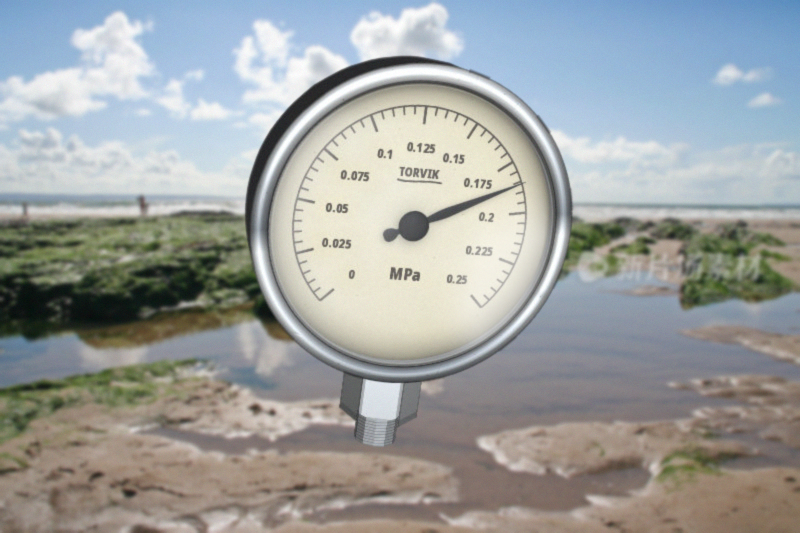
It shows value=0.185 unit=MPa
